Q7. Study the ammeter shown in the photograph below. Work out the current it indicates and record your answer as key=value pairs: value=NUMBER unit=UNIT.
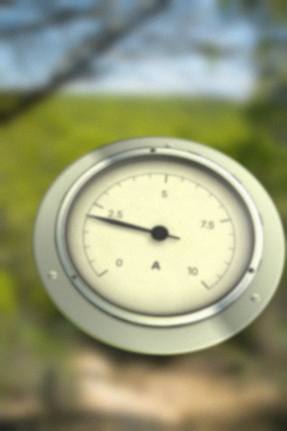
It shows value=2 unit=A
